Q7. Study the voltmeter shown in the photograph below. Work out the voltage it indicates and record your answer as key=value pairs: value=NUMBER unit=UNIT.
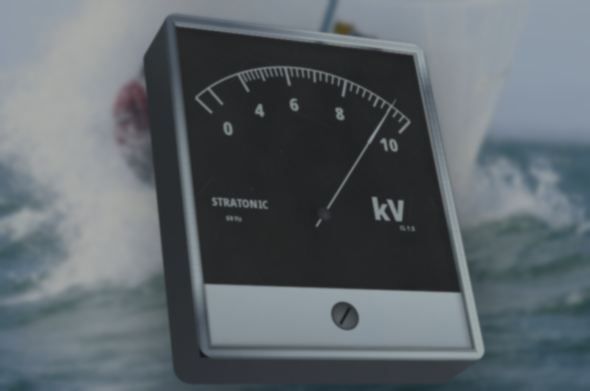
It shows value=9.4 unit=kV
